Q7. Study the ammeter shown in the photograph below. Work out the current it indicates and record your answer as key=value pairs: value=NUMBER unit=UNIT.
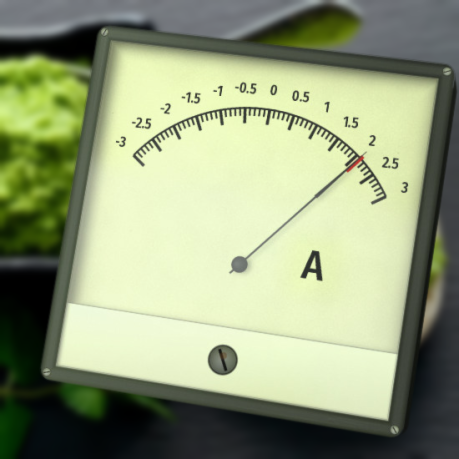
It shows value=2.1 unit=A
